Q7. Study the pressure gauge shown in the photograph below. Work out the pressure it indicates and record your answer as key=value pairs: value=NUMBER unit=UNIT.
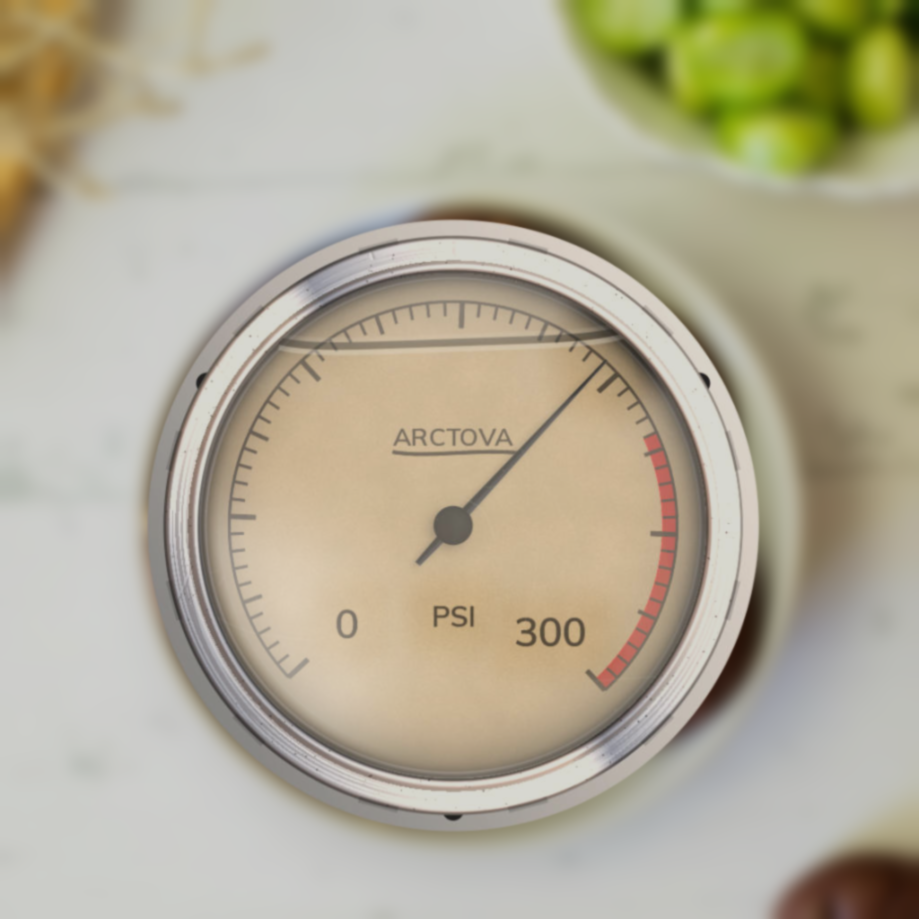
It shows value=195 unit=psi
